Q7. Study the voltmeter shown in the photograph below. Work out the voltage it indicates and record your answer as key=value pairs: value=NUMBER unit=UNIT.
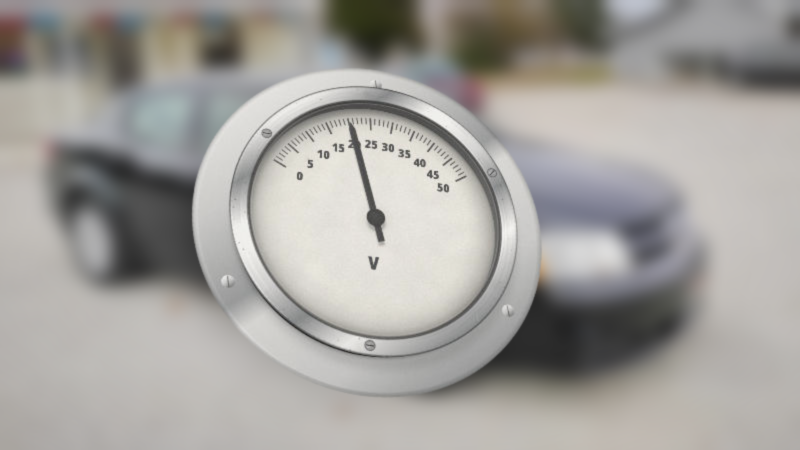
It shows value=20 unit=V
